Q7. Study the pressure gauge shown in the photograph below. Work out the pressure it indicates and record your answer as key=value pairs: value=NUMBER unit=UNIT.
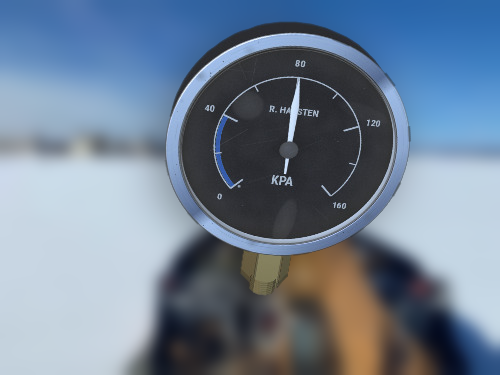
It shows value=80 unit=kPa
